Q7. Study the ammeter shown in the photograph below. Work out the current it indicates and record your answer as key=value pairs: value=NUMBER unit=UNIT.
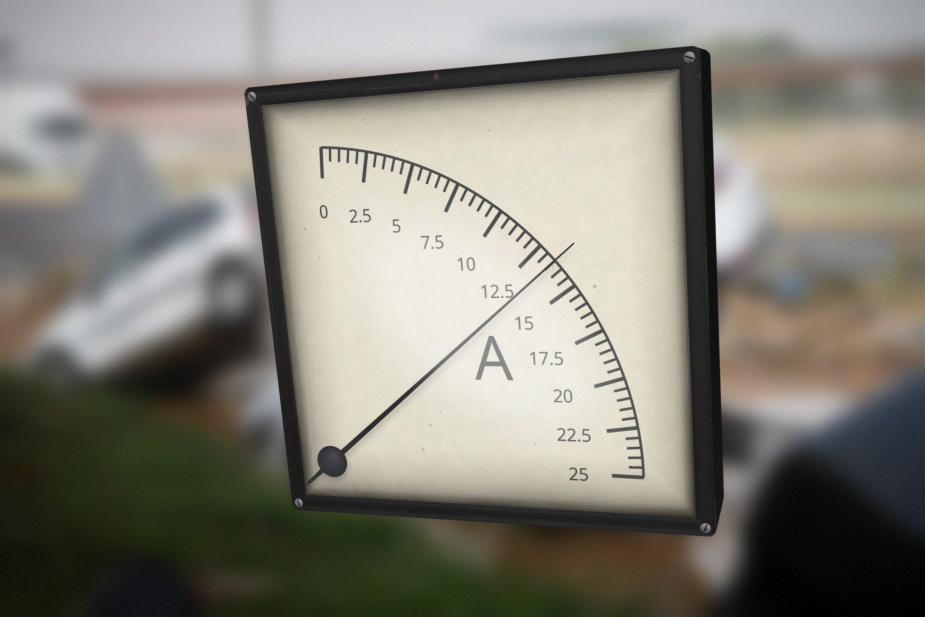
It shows value=13.5 unit=A
